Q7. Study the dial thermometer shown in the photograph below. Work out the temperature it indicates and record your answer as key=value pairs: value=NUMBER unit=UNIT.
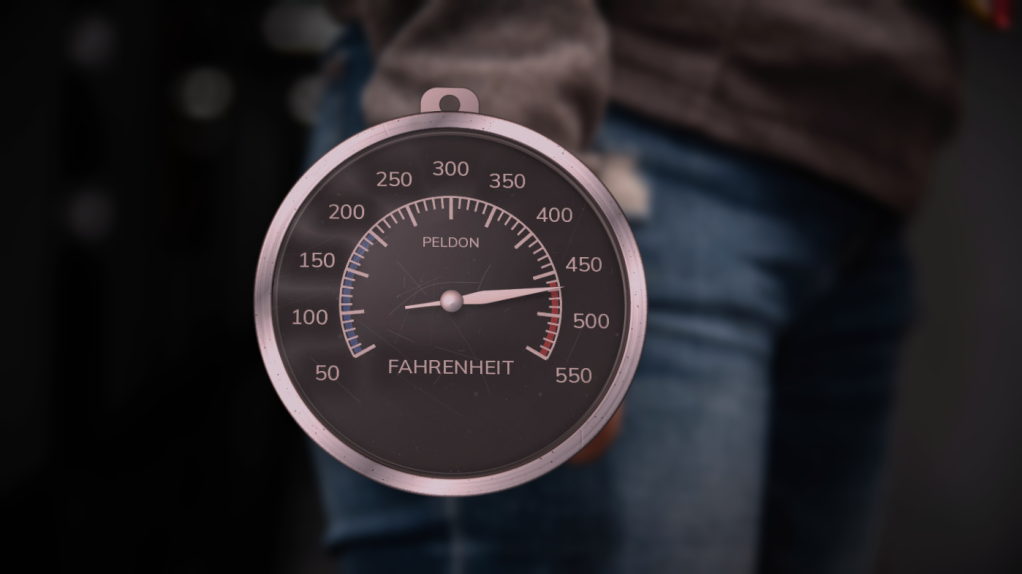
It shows value=470 unit=°F
